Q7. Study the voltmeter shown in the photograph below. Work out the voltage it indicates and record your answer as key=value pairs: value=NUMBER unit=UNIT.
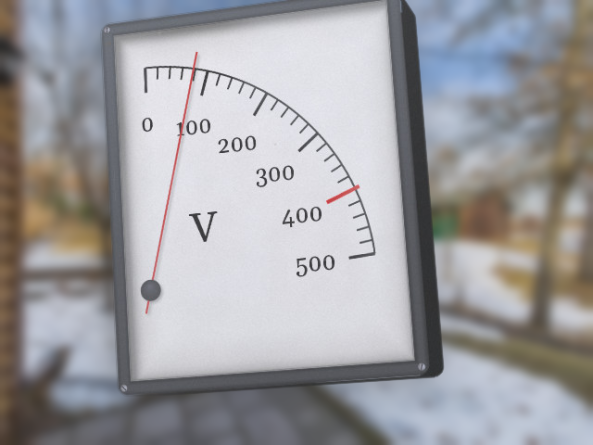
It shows value=80 unit=V
